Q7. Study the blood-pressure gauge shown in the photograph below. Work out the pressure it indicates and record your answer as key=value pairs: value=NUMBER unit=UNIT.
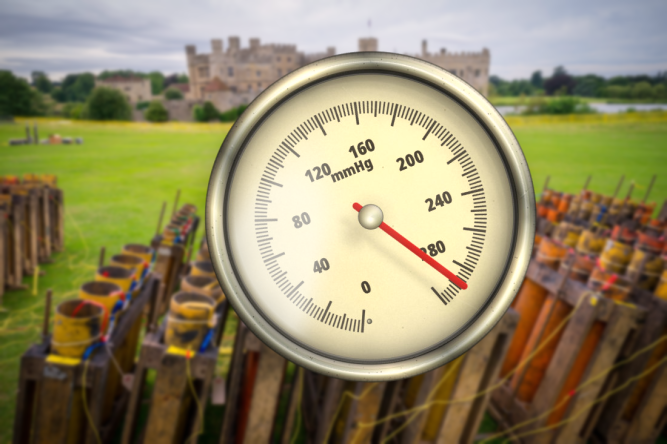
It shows value=288 unit=mmHg
